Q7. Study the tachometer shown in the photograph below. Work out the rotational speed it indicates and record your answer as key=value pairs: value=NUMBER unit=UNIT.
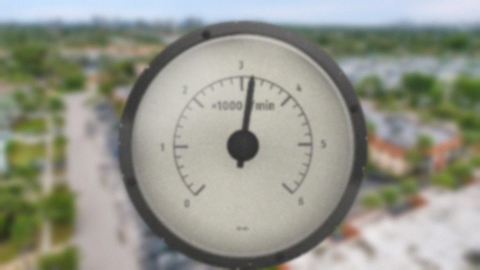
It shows value=3200 unit=rpm
